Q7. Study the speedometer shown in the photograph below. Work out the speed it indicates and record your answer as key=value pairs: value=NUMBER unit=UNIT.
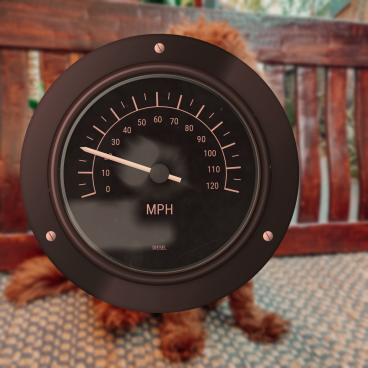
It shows value=20 unit=mph
